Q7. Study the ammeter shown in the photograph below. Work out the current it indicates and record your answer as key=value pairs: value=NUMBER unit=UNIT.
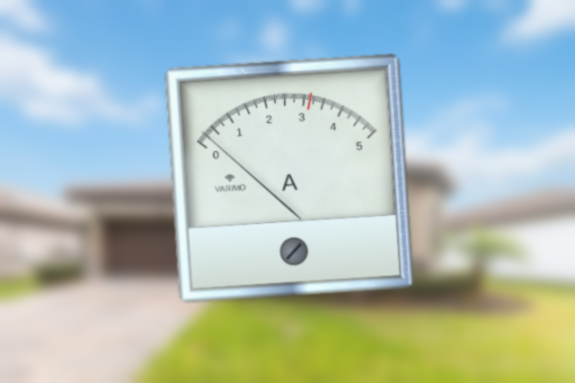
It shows value=0.25 unit=A
